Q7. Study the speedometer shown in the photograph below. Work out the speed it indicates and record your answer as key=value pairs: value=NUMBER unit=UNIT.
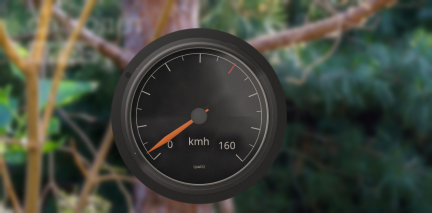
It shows value=5 unit=km/h
